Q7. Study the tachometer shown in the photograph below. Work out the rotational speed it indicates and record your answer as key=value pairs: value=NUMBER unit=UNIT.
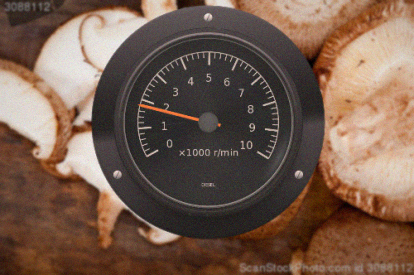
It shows value=1800 unit=rpm
